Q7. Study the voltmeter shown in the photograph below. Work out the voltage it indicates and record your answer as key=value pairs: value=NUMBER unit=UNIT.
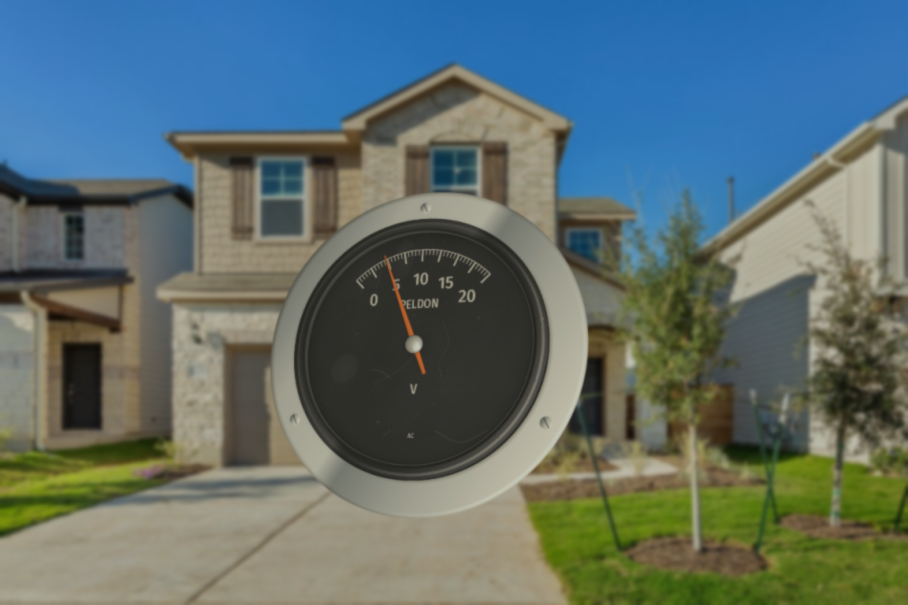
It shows value=5 unit=V
